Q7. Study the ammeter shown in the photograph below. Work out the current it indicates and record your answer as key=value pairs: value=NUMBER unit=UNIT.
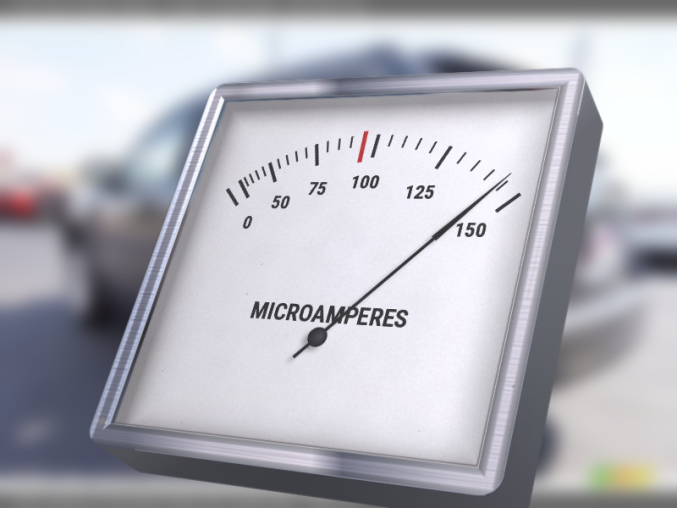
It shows value=145 unit=µA
